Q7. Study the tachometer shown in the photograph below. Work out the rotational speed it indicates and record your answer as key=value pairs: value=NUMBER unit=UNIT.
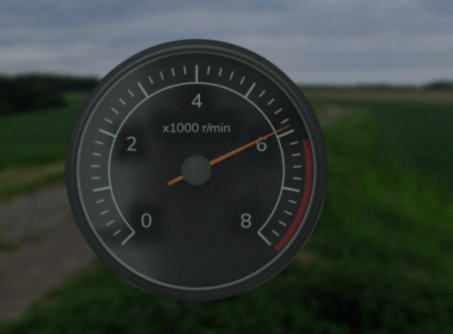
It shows value=5900 unit=rpm
